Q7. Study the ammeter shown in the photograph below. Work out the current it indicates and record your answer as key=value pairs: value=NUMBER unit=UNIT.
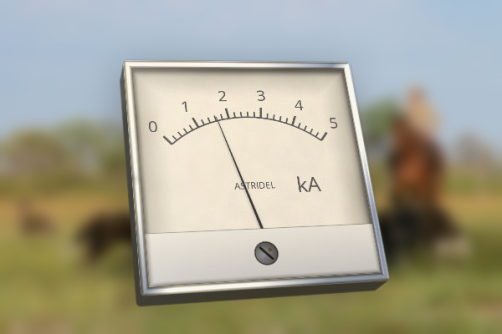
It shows value=1.6 unit=kA
